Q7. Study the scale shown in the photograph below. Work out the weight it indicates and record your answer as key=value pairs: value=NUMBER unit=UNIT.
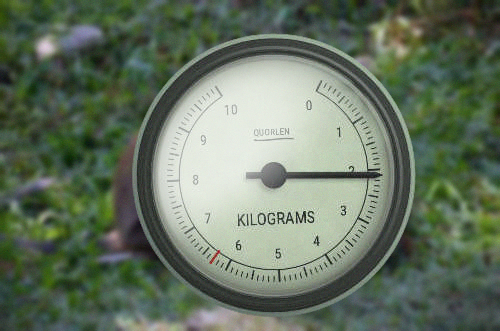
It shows value=2.1 unit=kg
